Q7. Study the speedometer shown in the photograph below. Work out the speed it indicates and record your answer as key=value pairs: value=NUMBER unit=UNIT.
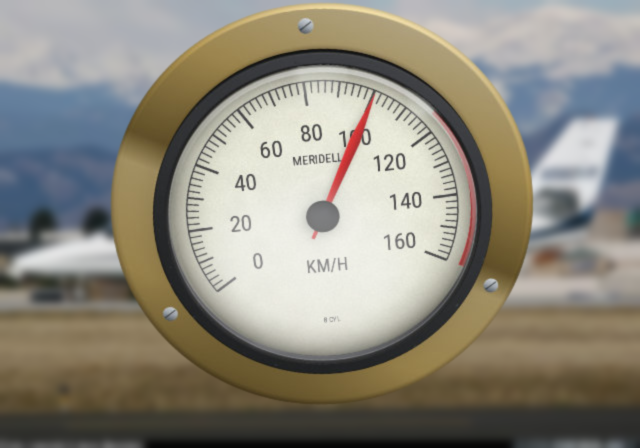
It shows value=100 unit=km/h
